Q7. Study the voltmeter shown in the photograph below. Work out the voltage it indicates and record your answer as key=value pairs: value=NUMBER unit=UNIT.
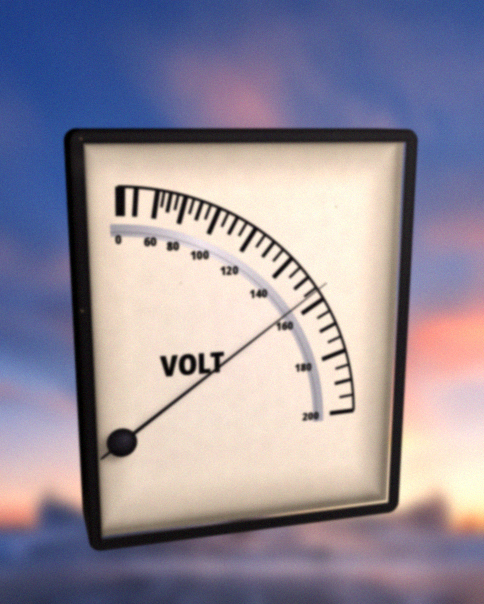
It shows value=155 unit=V
